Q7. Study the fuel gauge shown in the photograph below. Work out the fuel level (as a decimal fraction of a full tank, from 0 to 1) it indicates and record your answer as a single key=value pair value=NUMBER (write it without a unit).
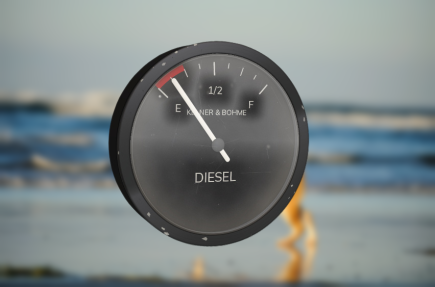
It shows value=0.125
